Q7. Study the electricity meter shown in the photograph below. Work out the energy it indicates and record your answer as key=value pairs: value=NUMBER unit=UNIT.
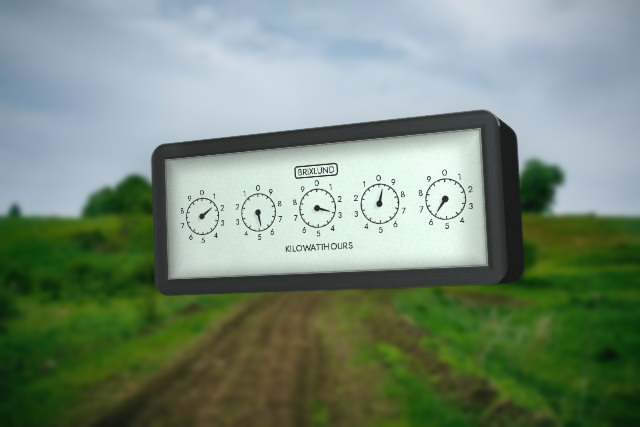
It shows value=15296 unit=kWh
